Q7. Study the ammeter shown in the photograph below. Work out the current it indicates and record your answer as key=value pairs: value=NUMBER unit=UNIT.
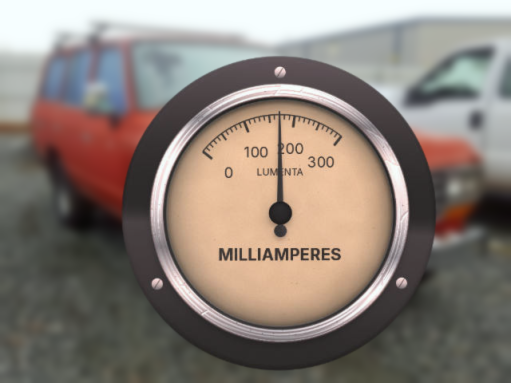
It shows value=170 unit=mA
